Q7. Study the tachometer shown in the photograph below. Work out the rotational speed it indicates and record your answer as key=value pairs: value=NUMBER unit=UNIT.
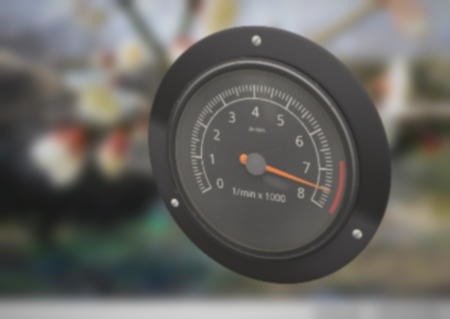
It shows value=7500 unit=rpm
